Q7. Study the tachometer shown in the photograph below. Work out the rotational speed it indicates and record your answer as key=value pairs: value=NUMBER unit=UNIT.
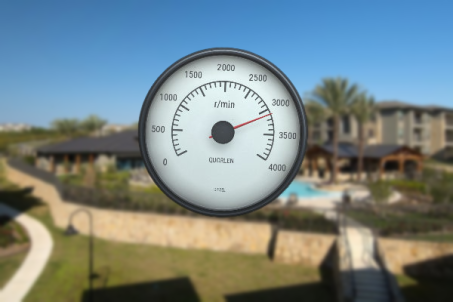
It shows value=3100 unit=rpm
